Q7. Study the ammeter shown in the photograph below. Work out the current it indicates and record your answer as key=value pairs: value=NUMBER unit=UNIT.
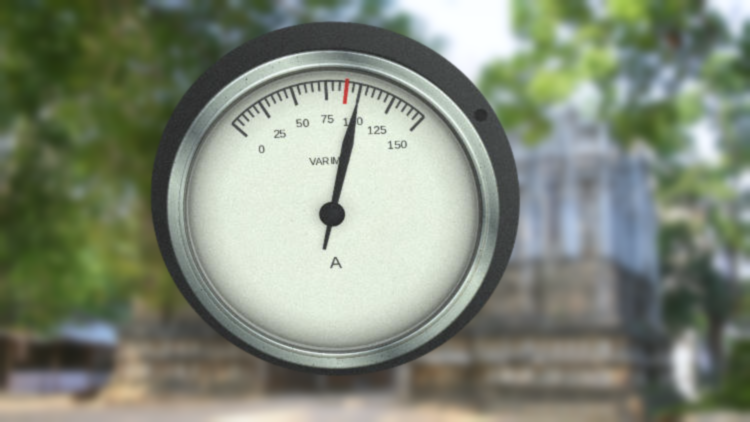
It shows value=100 unit=A
